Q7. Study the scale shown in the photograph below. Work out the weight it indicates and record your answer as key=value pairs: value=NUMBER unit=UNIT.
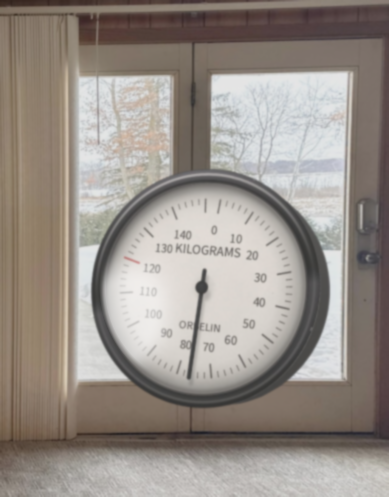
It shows value=76 unit=kg
